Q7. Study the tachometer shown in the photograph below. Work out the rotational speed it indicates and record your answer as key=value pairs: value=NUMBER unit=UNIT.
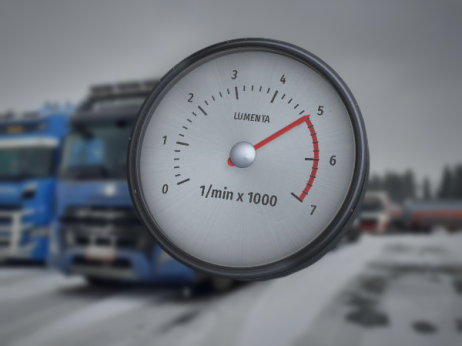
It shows value=5000 unit=rpm
